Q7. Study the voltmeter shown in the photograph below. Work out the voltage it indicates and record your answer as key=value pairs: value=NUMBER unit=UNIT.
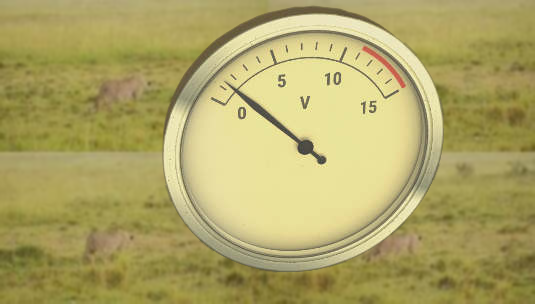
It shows value=1.5 unit=V
